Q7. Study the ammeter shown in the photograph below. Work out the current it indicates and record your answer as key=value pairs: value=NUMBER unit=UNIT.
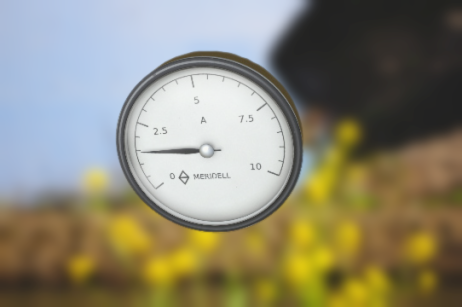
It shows value=1.5 unit=A
